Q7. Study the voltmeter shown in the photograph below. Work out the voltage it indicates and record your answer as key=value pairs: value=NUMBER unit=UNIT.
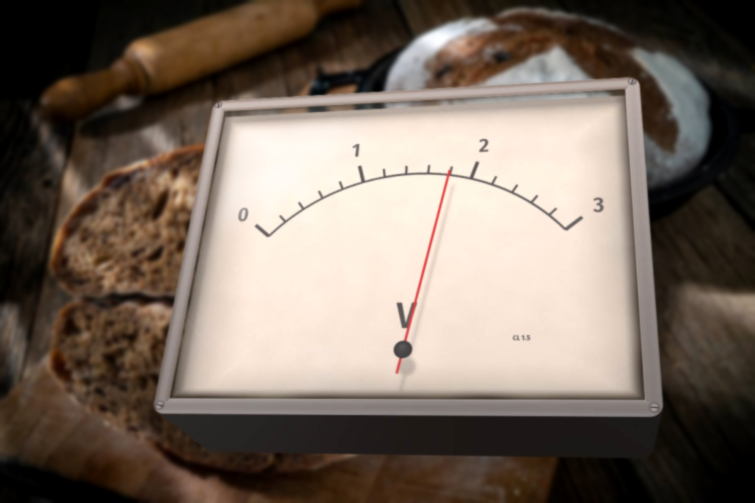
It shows value=1.8 unit=V
